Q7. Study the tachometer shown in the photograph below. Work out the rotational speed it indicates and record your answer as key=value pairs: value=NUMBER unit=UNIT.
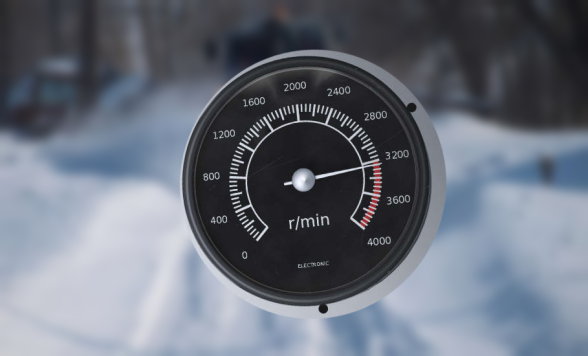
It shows value=3250 unit=rpm
